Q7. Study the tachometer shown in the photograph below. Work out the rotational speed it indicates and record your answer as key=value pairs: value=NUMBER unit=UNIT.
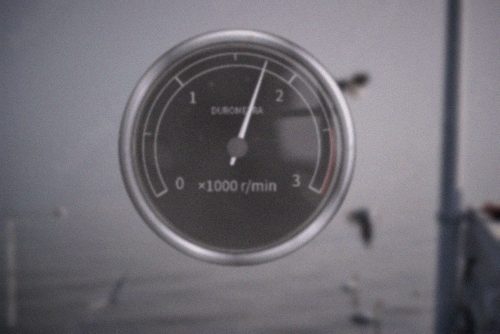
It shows value=1750 unit=rpm
